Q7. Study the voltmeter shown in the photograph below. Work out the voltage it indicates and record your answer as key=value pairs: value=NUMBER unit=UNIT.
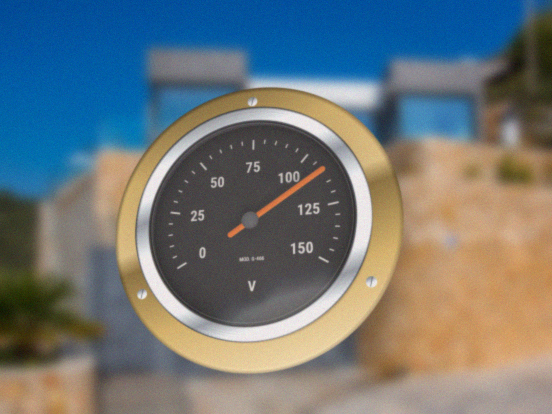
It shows value=110 unit=V
